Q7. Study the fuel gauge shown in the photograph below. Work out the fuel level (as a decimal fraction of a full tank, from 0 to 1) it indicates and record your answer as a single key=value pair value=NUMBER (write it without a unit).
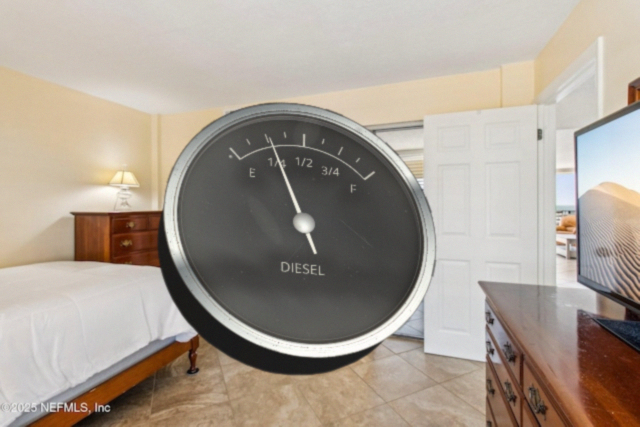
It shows value=0.25
